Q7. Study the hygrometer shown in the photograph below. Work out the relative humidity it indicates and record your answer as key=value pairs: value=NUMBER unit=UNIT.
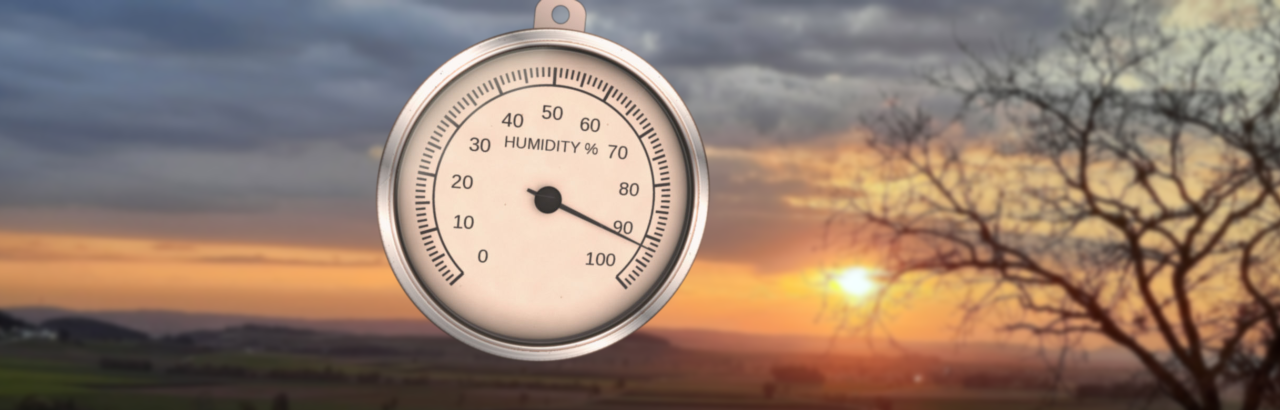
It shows value=92 unit=%
